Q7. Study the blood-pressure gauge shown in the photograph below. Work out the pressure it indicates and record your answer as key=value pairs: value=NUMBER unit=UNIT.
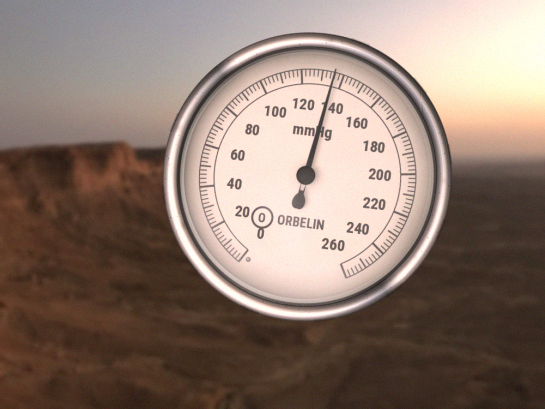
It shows value=136 unit=mmHg
